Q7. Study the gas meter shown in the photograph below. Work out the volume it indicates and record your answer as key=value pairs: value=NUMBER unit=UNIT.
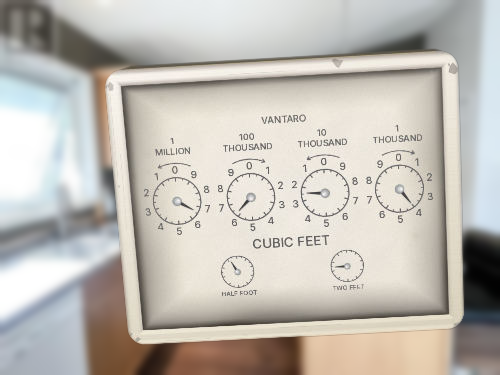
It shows value=662400 unit=ft³
